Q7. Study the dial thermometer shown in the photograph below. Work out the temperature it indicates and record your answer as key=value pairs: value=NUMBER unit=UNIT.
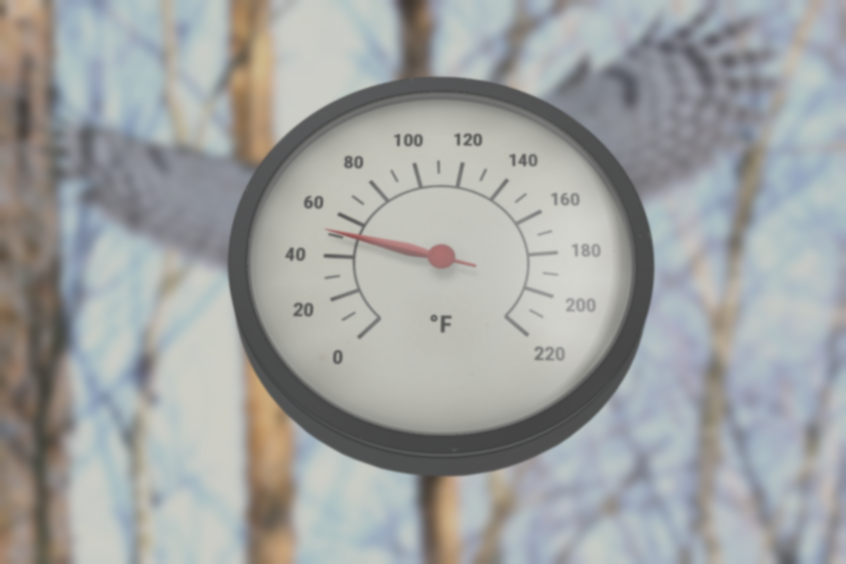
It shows value=50 unit=°F
